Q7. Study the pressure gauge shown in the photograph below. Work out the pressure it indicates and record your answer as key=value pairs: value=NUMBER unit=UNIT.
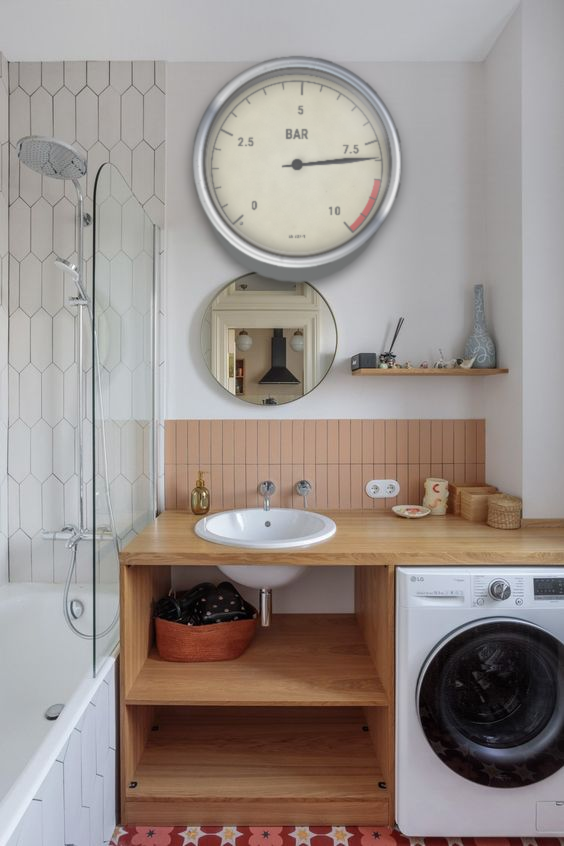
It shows value=8 unit=bar
